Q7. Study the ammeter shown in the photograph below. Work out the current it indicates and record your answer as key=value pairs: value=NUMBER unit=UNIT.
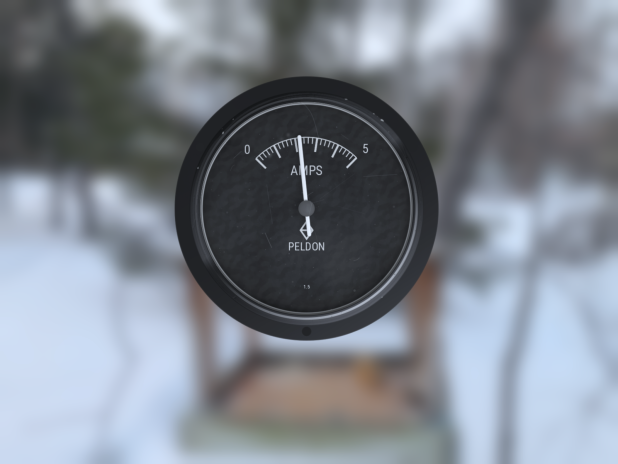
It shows value=2.2 unit=A
